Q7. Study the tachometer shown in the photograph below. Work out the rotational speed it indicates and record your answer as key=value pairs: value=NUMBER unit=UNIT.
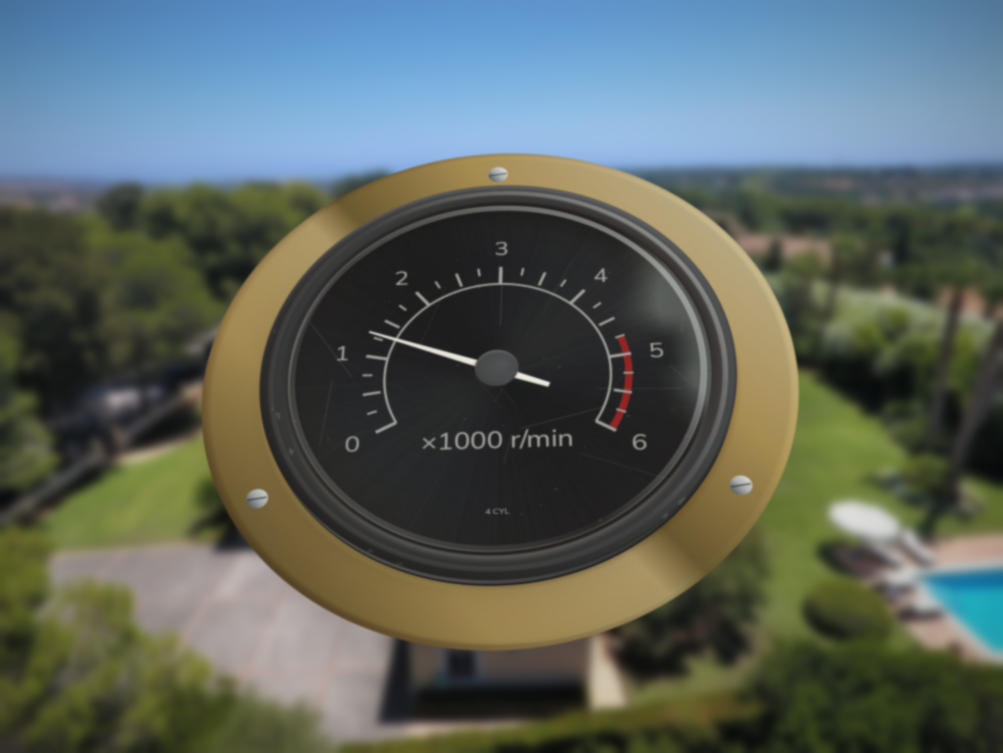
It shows value=1250 unit=rpm
